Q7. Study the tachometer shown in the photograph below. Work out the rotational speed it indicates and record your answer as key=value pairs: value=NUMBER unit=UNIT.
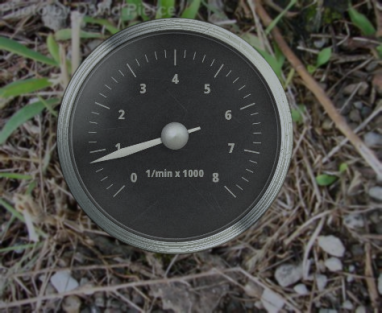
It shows value=800 unit=rpm
